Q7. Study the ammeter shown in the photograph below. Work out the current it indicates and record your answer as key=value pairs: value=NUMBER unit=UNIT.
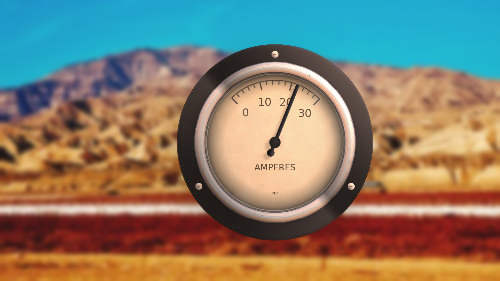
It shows value=22 unit=A
